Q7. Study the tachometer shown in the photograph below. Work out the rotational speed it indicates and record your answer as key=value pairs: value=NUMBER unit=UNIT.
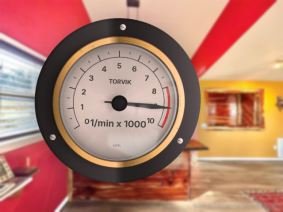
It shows value=9000 unit=rpm
